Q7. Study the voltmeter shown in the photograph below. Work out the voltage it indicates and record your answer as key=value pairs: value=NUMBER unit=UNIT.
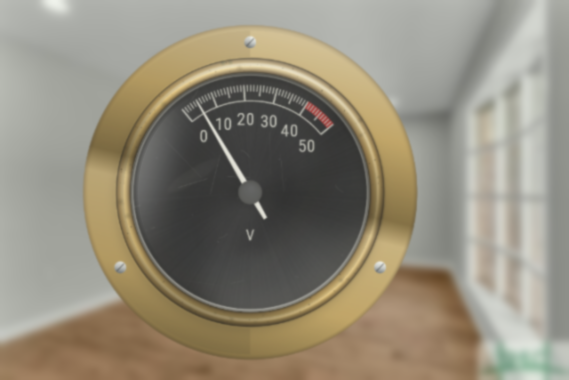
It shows value=5 unit=V
